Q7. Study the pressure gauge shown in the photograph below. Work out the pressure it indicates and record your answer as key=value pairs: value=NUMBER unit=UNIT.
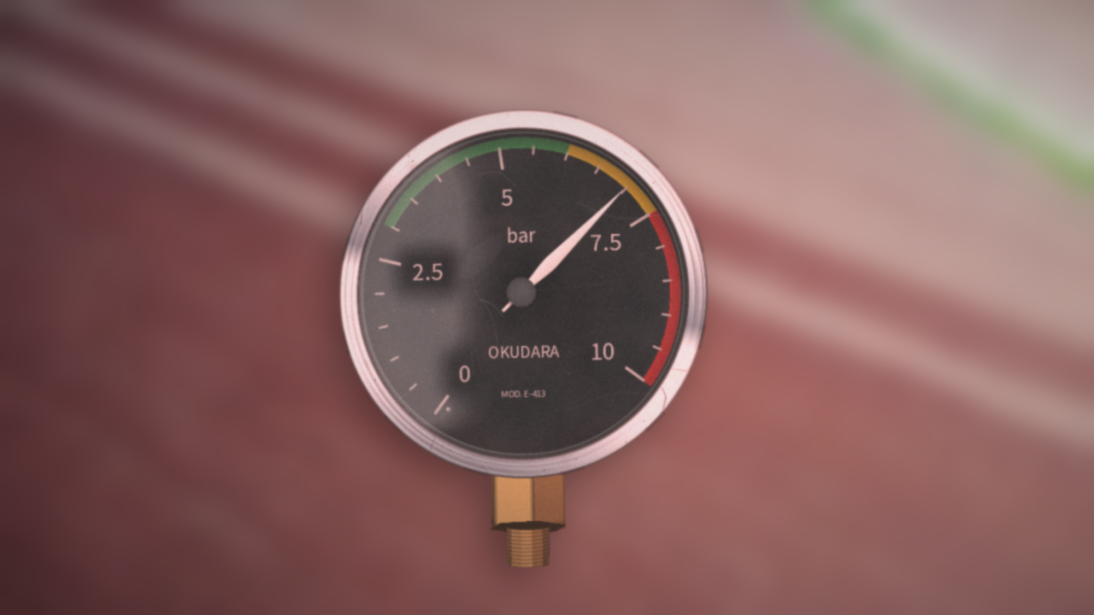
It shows value=7 unit=bar
